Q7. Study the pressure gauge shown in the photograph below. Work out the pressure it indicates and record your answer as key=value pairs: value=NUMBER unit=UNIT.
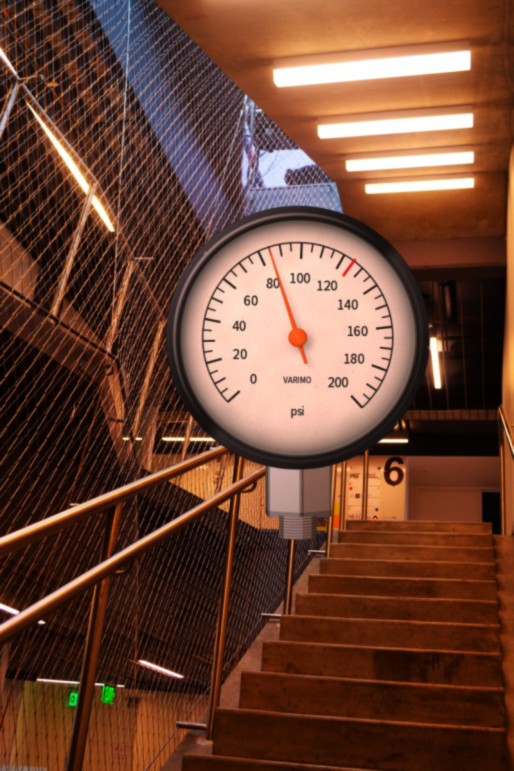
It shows value=85 unit=psi
